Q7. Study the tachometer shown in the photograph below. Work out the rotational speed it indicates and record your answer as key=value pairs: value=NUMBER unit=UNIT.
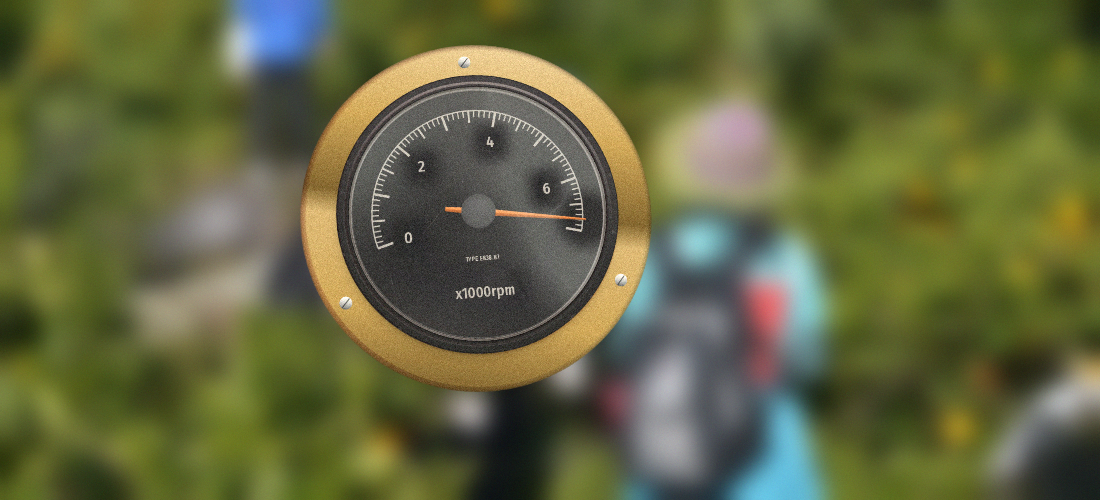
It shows value=6800 unit=rpm
